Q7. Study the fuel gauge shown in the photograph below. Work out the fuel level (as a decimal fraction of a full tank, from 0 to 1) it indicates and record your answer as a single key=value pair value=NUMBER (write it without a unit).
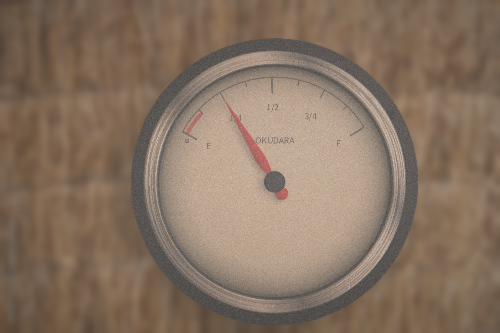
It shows value=0.25
